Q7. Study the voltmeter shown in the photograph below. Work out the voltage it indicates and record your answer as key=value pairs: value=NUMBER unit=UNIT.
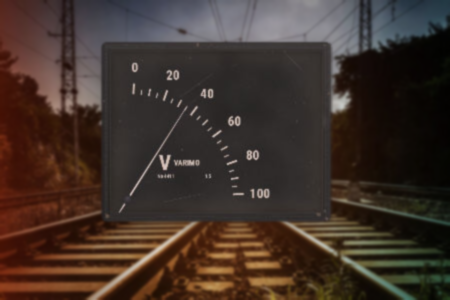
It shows value=35 unit=V
